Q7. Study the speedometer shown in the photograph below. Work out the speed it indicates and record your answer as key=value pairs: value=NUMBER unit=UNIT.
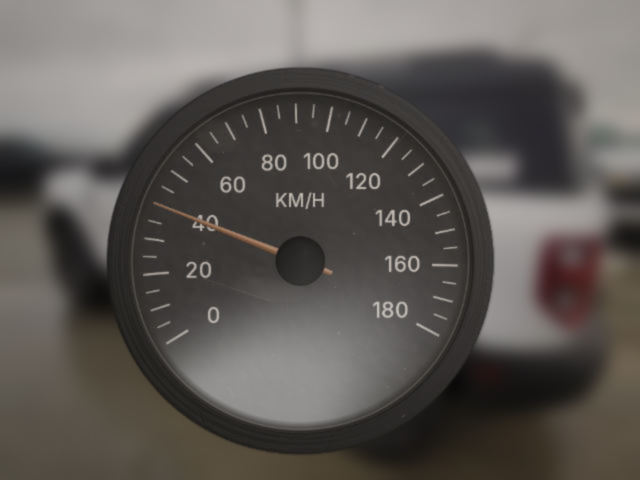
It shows value=40 unit=km/h
